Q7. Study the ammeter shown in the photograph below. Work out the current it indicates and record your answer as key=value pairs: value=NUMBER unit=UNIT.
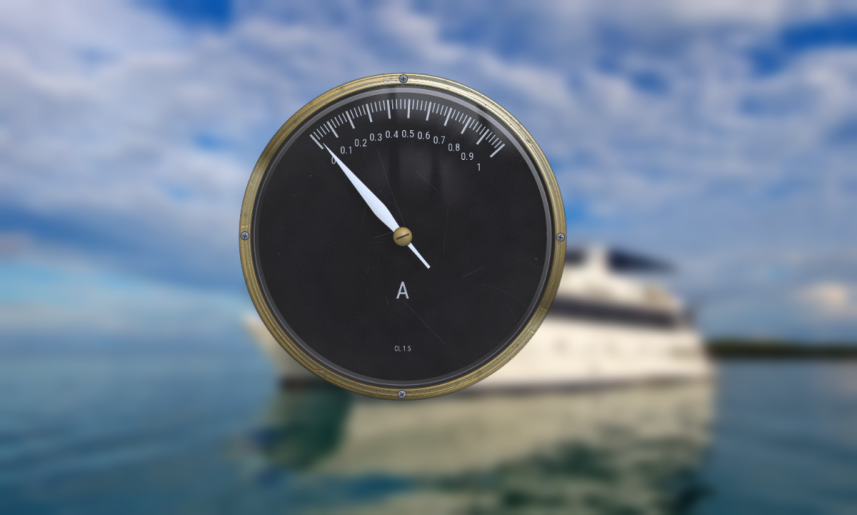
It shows value=0.02 unit=A
